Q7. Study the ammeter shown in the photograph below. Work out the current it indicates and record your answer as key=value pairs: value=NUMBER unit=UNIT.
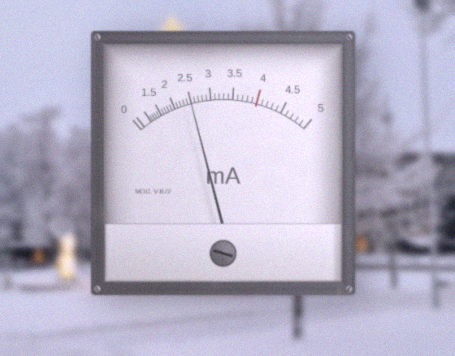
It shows value=2.5 unit=mA
